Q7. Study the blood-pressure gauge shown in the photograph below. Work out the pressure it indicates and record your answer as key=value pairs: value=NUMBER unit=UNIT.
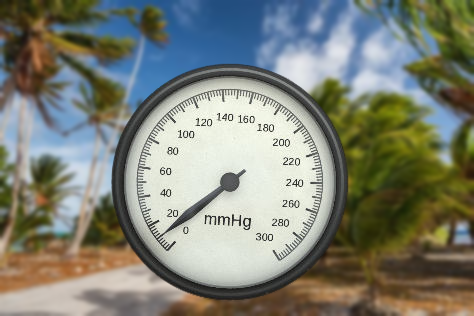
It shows value=10 unit=mmHg
